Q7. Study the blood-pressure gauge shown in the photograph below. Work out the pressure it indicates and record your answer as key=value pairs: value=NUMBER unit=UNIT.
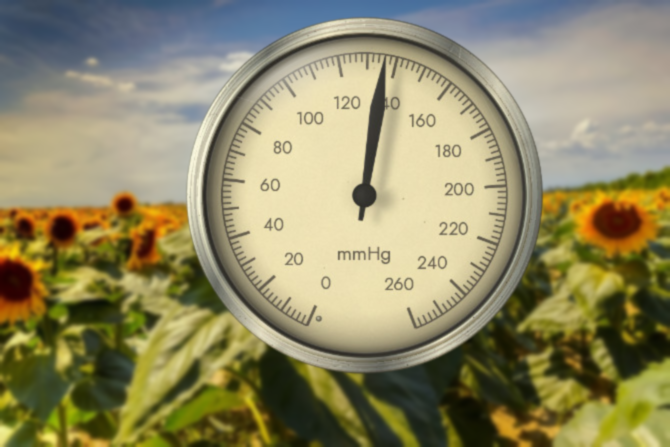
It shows value=136 unit=mmHg
